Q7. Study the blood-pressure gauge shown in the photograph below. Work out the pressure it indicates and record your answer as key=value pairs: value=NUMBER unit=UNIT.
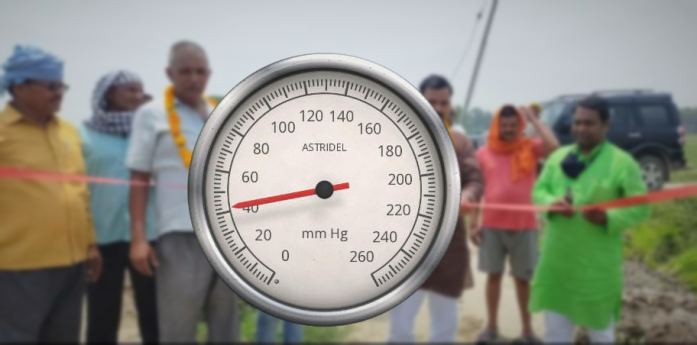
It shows value=42 unit=mmHg
